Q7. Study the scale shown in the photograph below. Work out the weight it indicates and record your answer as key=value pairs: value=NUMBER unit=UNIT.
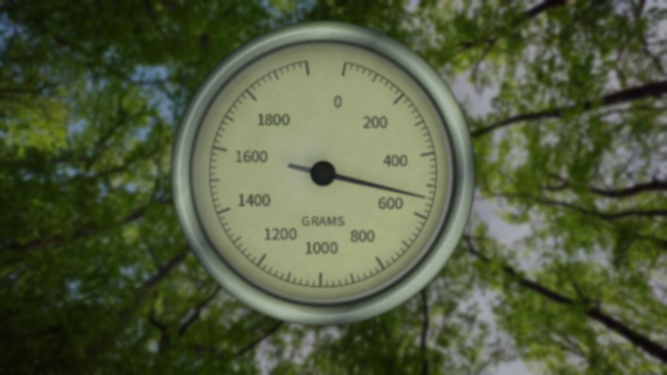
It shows value=540 unit=g
